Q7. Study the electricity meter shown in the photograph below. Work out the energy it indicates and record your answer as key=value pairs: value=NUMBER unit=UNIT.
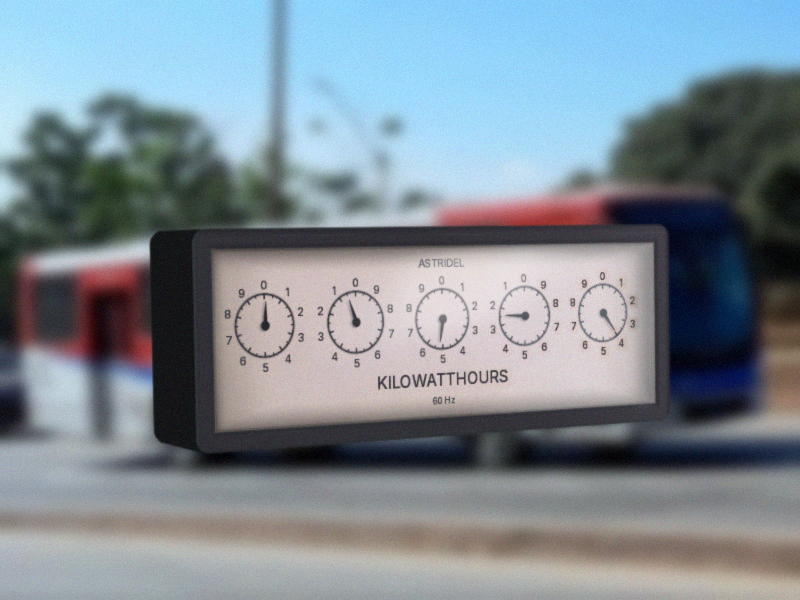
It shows value=524 unit=kWh
